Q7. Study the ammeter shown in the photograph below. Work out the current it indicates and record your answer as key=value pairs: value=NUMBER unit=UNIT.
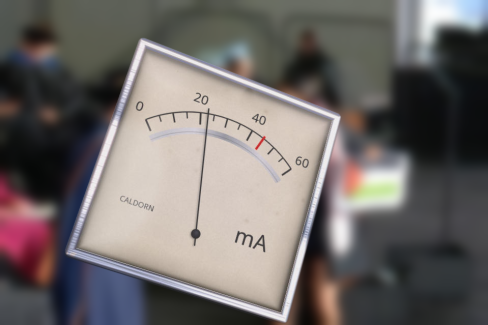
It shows value=22.5 unit=mA
